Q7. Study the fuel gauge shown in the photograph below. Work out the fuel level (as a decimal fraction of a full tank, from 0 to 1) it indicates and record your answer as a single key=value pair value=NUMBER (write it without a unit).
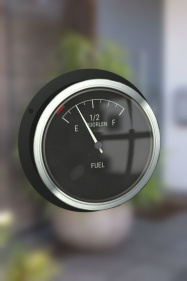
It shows value=0.25
